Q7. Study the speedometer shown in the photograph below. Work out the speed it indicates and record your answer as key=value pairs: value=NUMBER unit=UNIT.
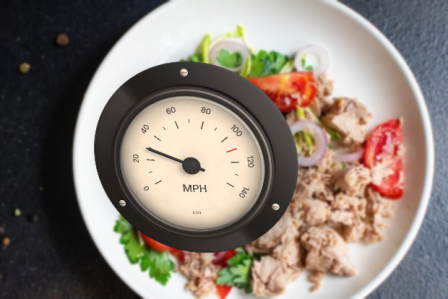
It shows value=30 unit=mph
